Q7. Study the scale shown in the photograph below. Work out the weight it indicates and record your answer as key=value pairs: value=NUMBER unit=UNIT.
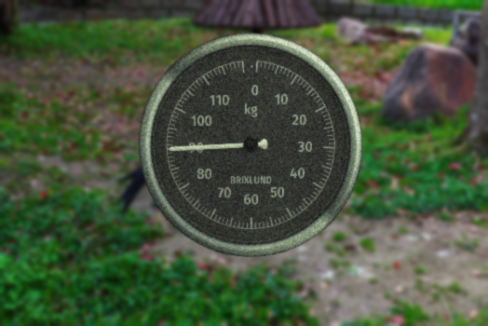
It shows value=90 unit=kg
